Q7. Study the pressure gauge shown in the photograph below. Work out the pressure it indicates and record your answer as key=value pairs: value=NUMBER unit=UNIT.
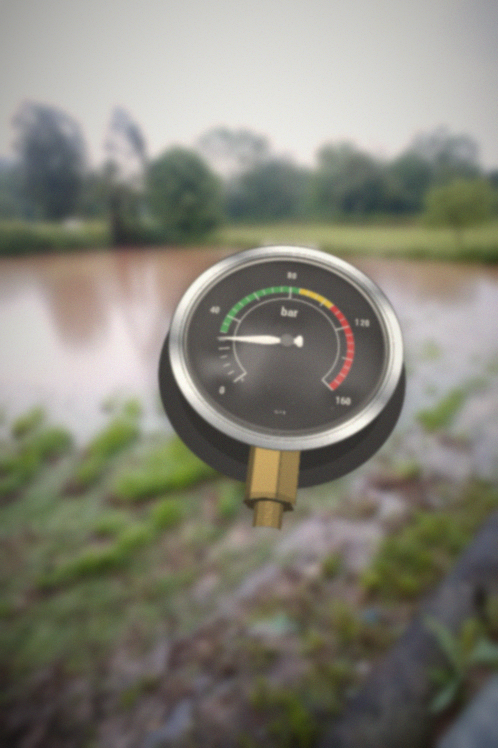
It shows value=25 unit=bar
